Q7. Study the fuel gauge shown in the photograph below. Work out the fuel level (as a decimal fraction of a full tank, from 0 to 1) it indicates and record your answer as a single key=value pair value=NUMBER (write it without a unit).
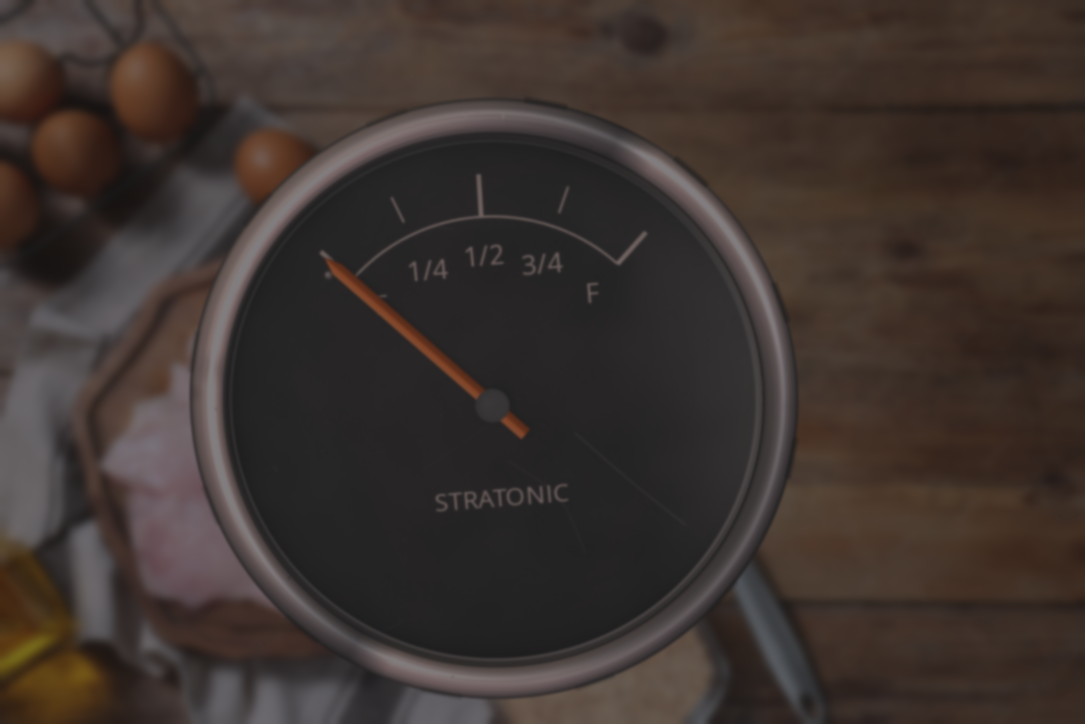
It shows value=0
